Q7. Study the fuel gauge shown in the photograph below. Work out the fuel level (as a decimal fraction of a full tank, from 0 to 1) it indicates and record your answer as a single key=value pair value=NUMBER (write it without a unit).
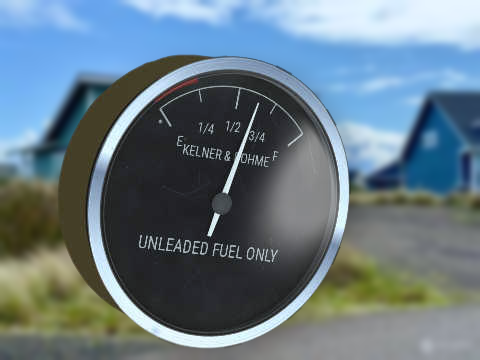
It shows value=0.625
